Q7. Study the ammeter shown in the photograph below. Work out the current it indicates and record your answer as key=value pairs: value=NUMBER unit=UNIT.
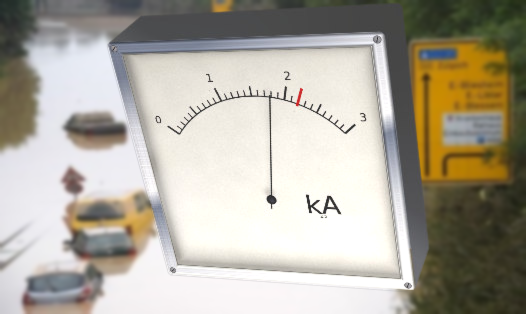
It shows value=1.8 unit=kA
